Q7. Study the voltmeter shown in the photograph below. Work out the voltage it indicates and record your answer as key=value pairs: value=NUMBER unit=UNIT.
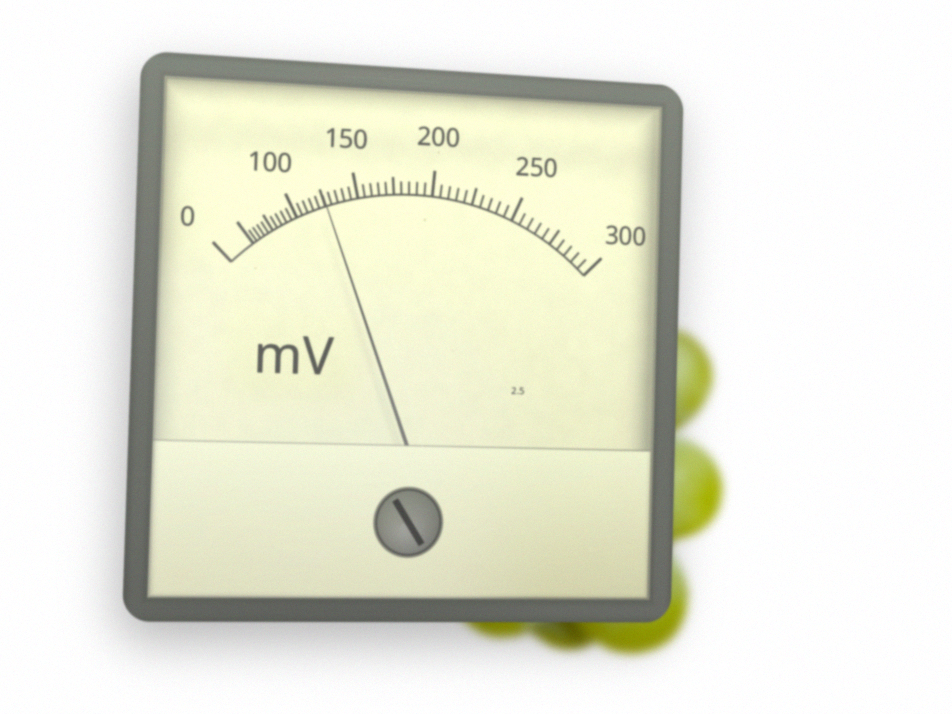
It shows value=125 unit=mV
